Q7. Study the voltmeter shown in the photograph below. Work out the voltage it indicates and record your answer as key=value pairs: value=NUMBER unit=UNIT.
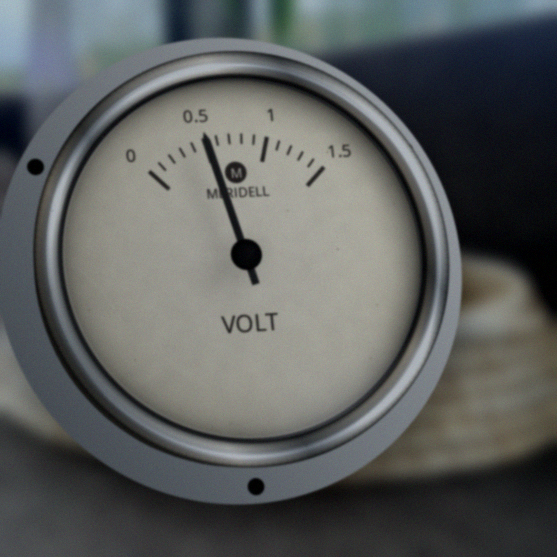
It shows value=0.5 unit=V
